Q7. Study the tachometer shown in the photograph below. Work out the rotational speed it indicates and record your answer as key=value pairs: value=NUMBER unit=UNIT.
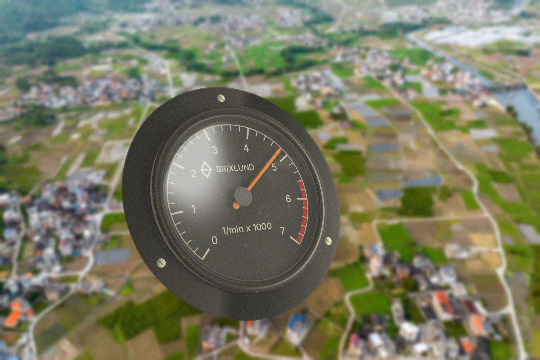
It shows value=4800 unit=rpm
